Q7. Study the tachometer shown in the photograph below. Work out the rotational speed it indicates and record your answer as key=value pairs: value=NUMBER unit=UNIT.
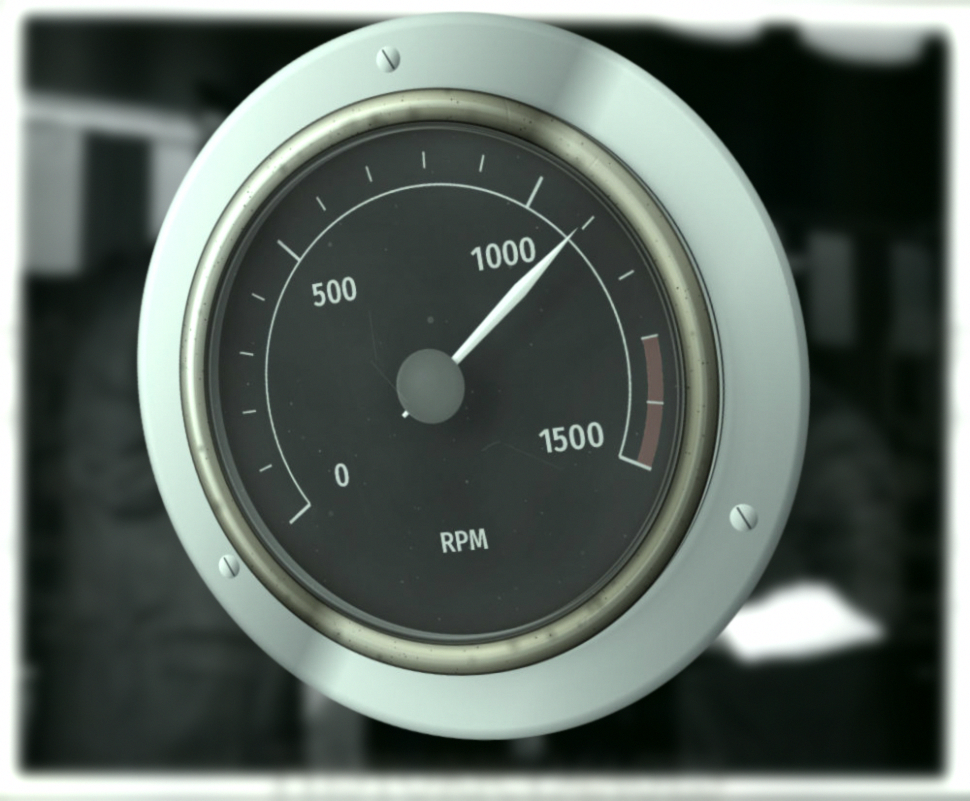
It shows value=1100 unit=rpm
